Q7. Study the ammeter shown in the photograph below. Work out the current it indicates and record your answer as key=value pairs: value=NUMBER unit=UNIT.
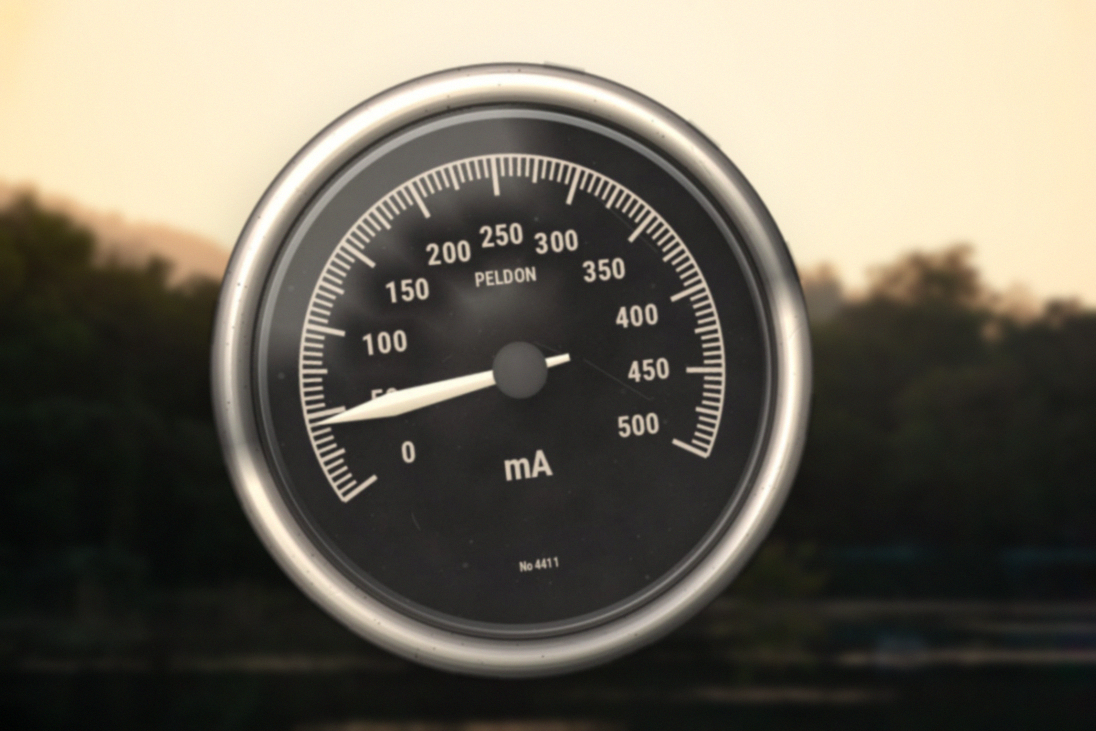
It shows value=45 unit=mA
